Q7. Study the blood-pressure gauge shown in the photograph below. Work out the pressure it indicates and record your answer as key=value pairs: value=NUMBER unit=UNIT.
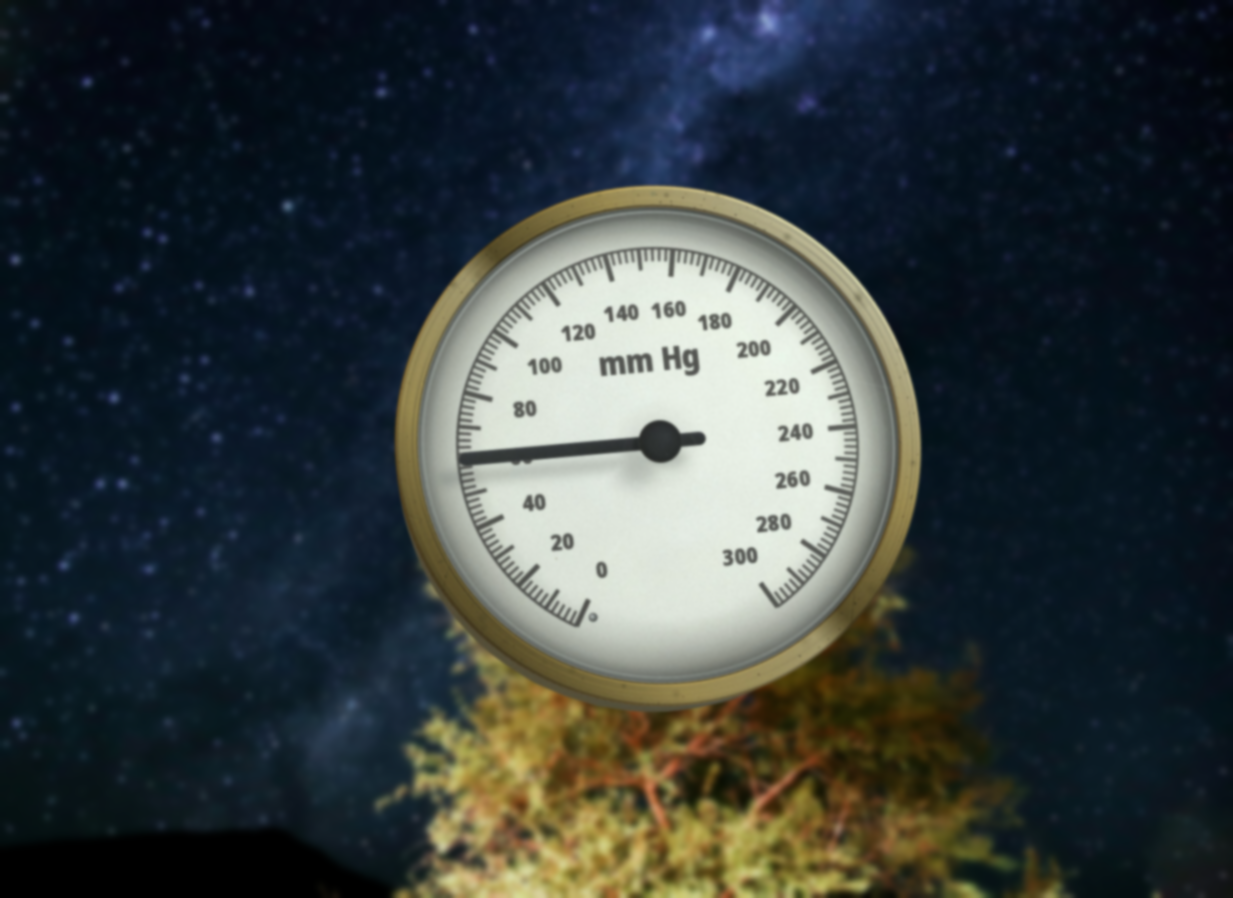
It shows value=60 unit=mmHg
